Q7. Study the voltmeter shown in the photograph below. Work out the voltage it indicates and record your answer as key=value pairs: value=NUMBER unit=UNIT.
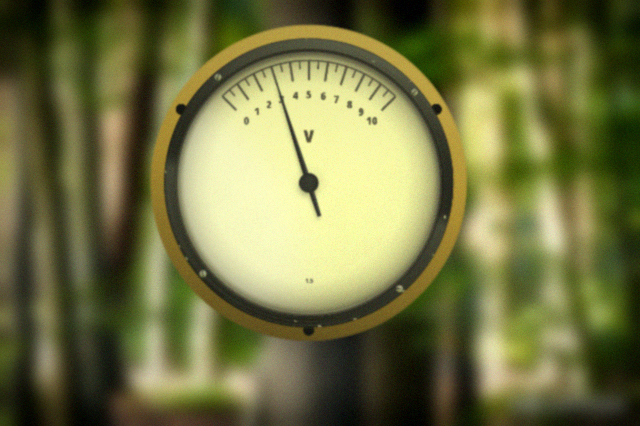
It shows value=3 unit=V
